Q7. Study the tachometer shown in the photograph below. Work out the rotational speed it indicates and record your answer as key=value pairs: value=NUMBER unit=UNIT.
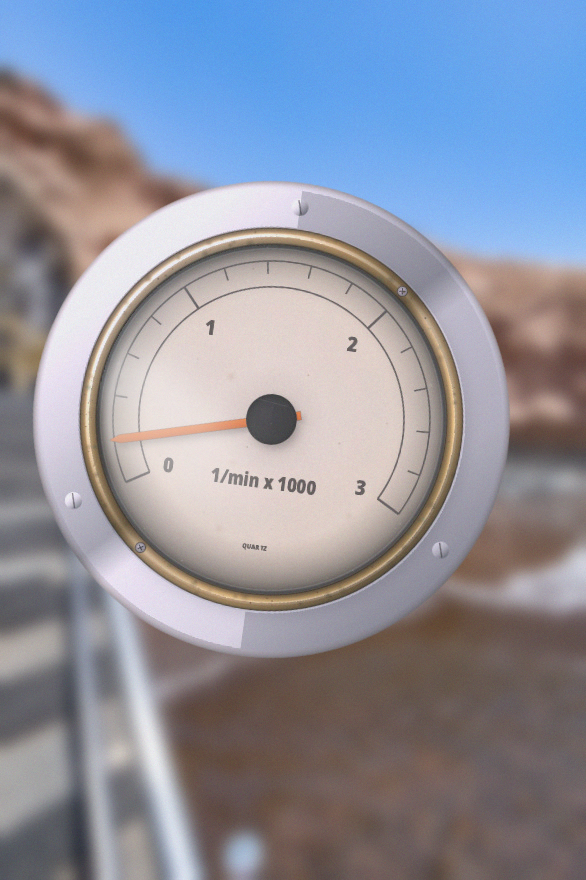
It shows value=200 unit=rpm
